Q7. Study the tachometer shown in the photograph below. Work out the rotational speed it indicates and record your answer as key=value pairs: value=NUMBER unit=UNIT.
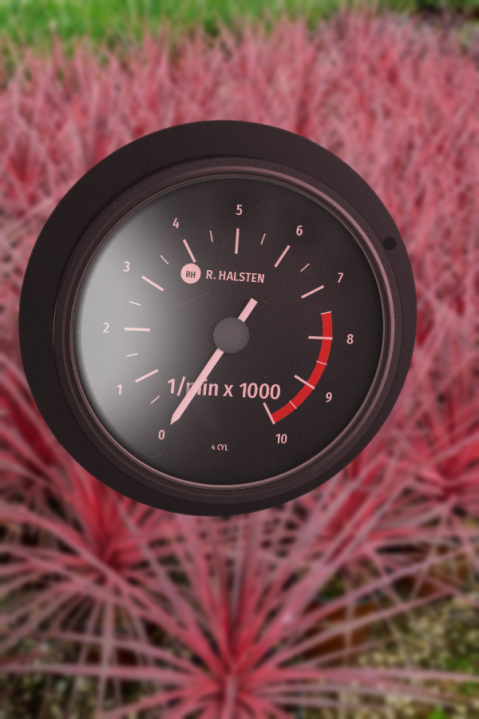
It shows value=0 unit=rpm
